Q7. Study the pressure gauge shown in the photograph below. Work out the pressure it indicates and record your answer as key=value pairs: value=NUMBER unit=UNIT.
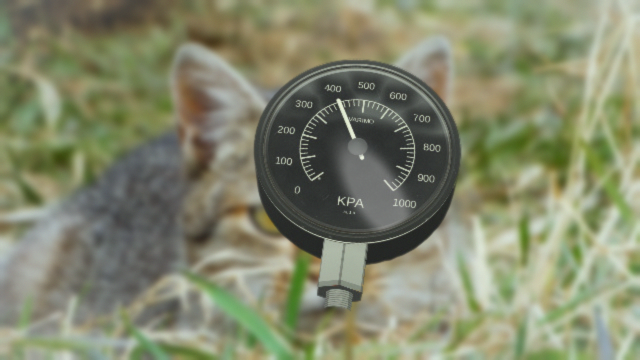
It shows value=400 unit=kPa
